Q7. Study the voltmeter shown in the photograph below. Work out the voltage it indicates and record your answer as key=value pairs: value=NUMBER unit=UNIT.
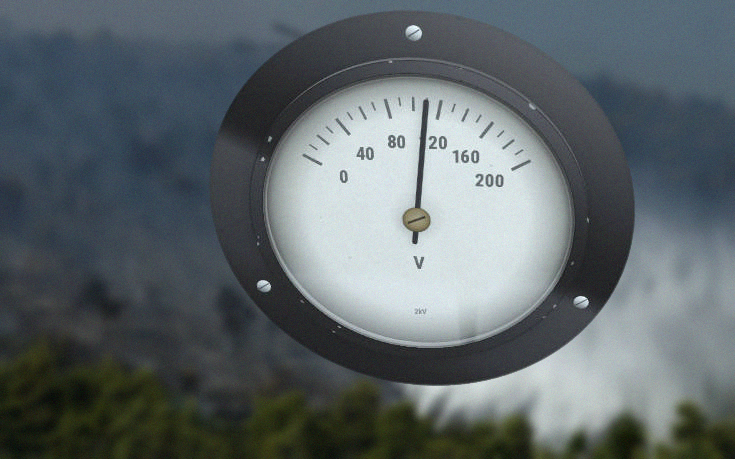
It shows value=110 unit=V
